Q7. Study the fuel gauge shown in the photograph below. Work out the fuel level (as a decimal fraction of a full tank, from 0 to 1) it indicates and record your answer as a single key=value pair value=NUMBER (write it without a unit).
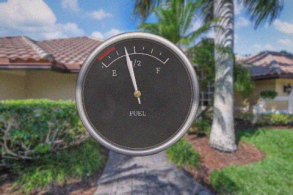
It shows value=0.375
